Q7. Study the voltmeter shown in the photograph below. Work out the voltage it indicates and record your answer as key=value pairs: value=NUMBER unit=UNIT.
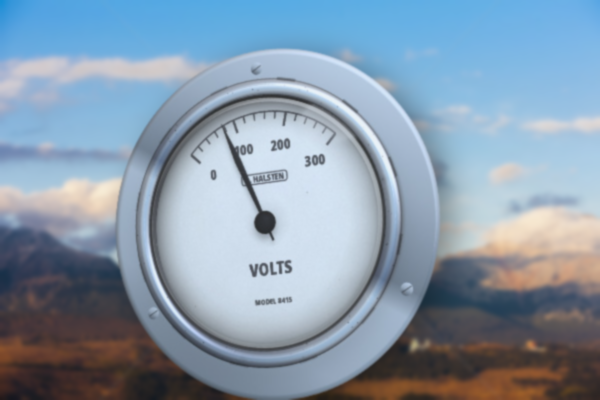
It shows value=80 unit=V
